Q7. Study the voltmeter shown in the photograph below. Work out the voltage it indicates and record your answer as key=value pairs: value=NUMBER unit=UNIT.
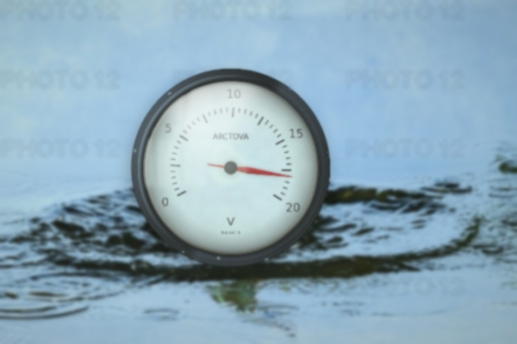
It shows value=18 unit=V
